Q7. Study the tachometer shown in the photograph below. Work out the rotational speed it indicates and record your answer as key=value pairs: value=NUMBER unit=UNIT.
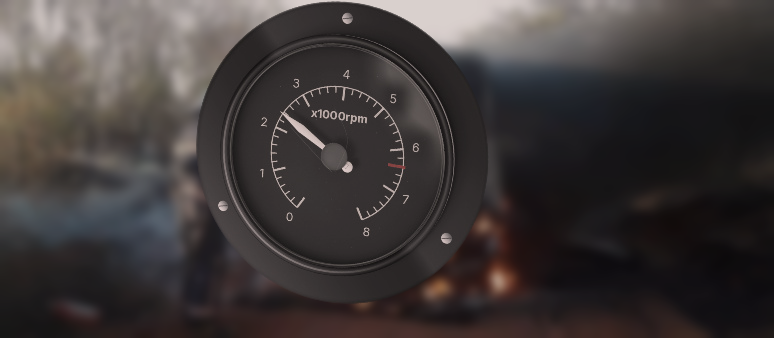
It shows value=2400 unit=rpm
